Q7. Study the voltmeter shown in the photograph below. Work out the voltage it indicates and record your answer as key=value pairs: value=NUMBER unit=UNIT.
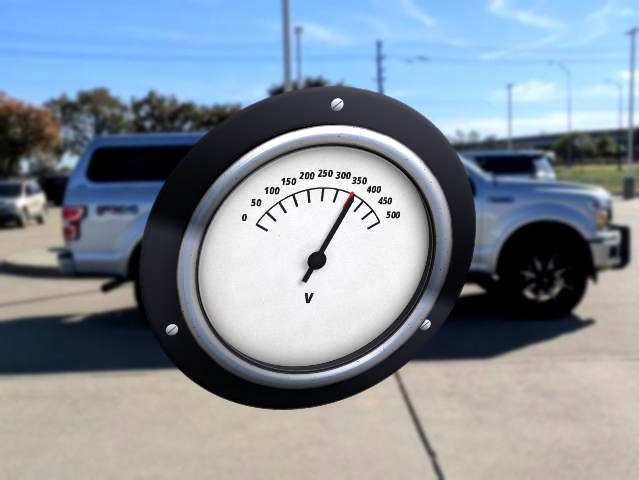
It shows value=350 unit=V
